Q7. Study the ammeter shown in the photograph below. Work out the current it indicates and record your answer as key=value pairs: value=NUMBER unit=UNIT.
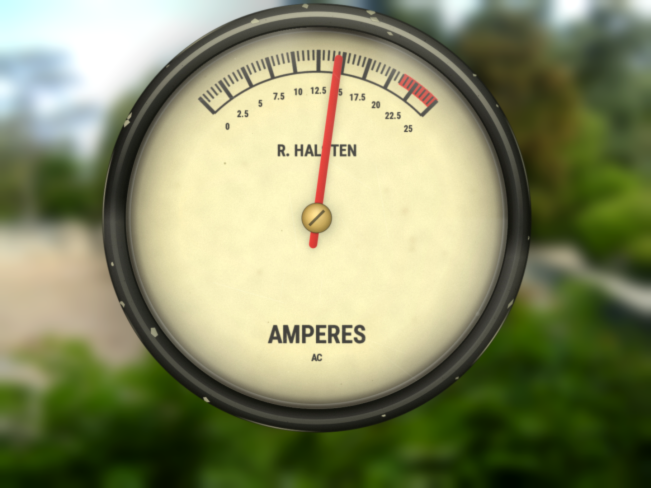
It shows value=14.5 unit=A
